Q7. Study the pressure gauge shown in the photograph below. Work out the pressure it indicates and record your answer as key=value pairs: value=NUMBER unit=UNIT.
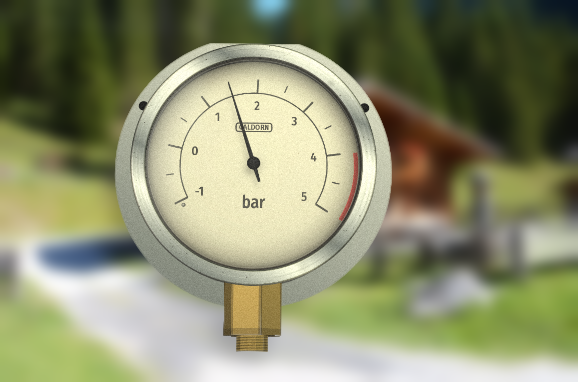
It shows value=1.5 unit=bar
